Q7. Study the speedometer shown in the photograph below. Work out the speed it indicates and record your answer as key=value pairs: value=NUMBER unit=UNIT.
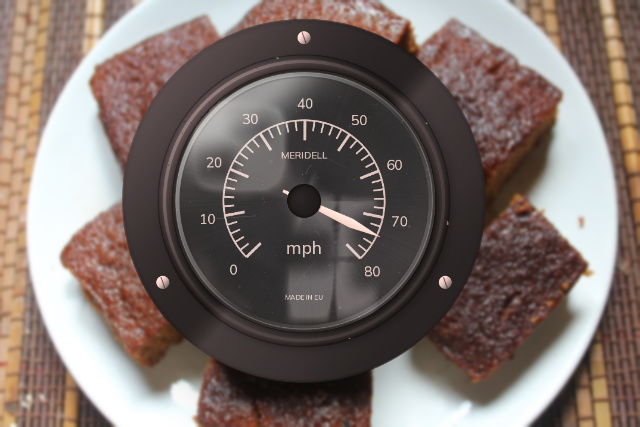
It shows value=74 unit=mph
